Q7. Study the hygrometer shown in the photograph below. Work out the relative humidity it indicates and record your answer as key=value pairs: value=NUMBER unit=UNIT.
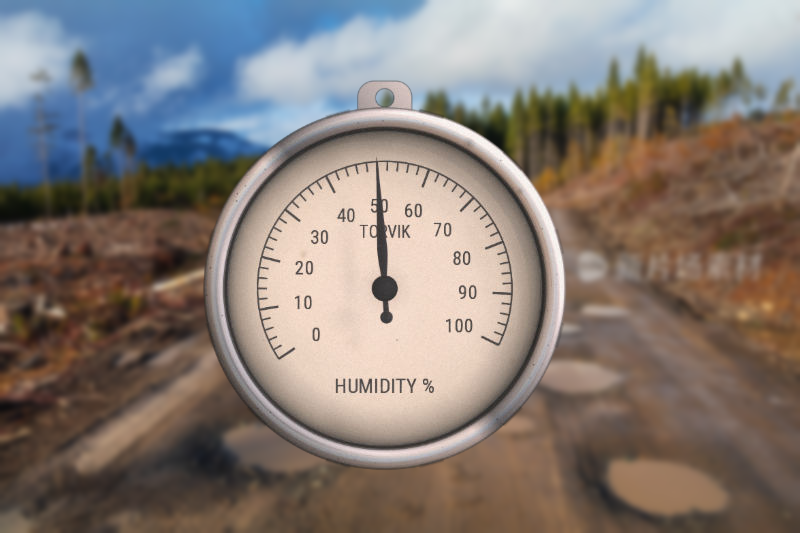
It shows value=50 unit=%
